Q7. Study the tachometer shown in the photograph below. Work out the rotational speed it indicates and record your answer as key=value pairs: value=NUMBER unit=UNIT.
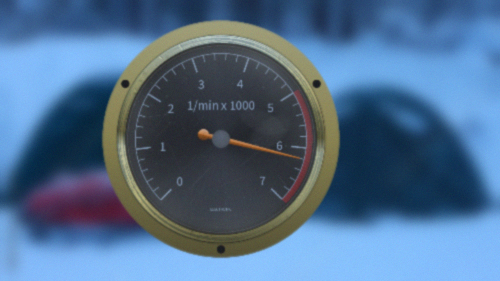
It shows value=6200 unit=rpm
